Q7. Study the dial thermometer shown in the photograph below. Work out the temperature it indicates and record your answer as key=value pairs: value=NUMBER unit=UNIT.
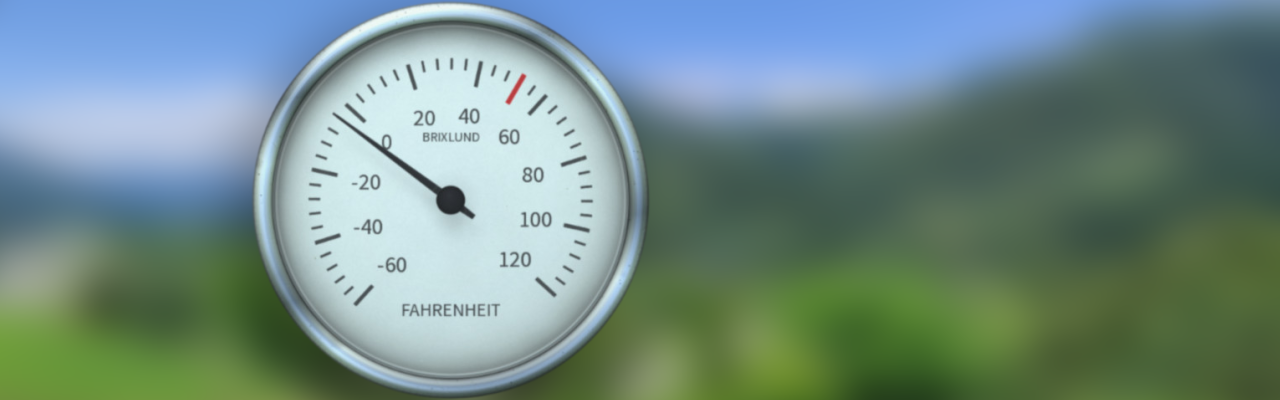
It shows value=-4 unit=°F
